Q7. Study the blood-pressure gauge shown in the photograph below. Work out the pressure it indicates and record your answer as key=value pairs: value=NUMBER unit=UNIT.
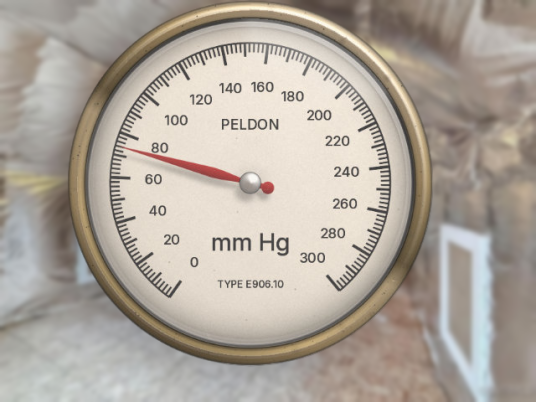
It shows value=74 unit=mmHg
